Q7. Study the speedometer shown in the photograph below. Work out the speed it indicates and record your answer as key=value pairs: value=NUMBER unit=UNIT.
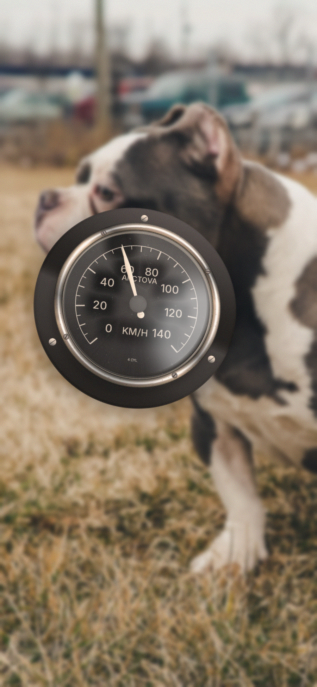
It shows value=60 unit=km/h
